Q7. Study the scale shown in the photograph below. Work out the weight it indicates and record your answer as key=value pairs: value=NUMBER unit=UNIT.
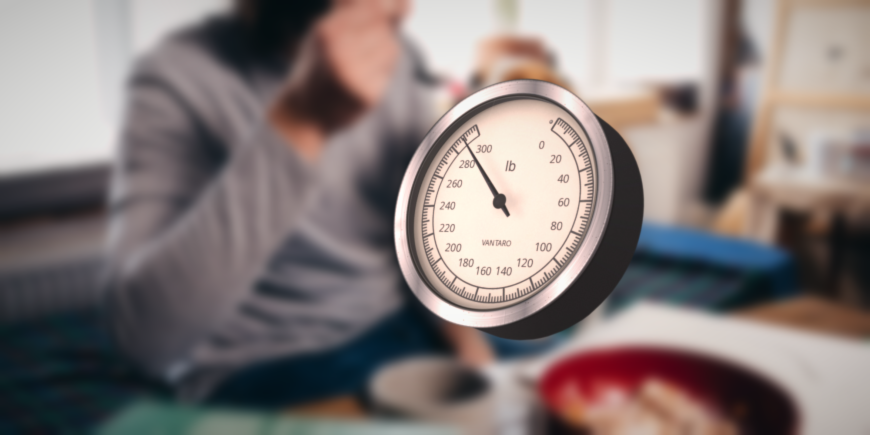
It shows value=290 unit=lb
